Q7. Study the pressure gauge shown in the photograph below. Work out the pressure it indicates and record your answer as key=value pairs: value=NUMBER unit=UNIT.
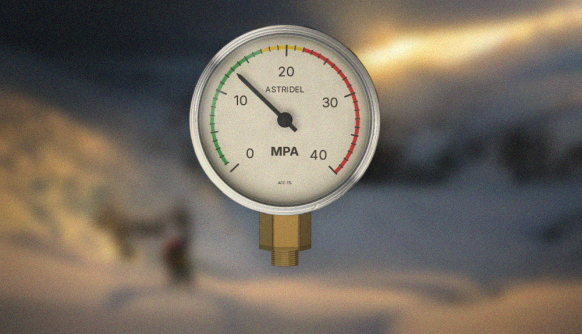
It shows value=13 unit=MPa
